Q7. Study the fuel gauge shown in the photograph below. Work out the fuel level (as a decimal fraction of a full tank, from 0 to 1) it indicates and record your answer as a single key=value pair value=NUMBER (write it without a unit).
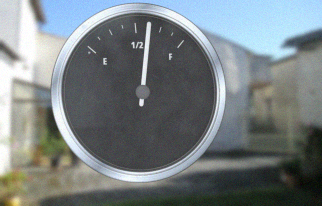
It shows value=0.625
